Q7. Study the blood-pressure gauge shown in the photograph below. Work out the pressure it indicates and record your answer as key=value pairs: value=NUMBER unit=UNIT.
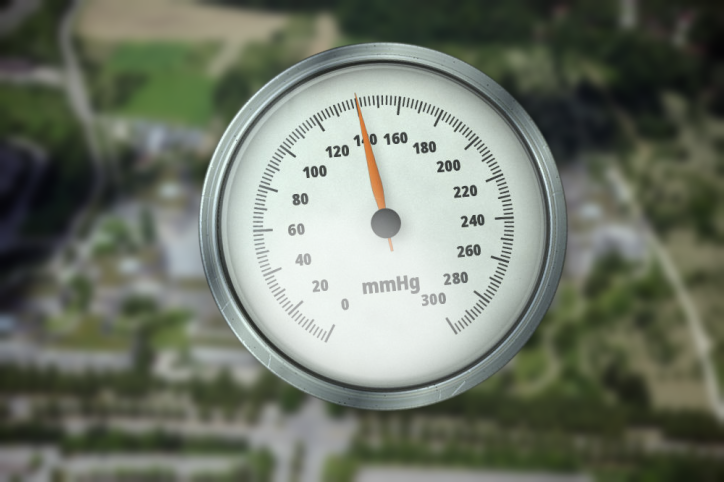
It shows value=140 unit=mmHg
